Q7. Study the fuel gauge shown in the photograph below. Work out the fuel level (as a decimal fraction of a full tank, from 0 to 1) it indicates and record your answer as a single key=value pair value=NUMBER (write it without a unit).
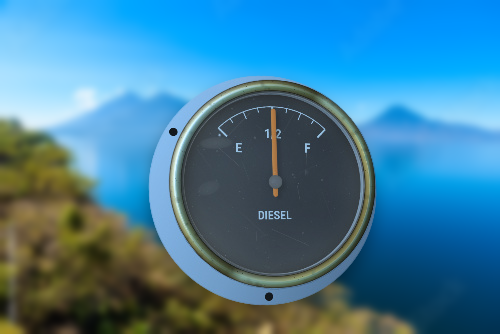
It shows value=0.5
